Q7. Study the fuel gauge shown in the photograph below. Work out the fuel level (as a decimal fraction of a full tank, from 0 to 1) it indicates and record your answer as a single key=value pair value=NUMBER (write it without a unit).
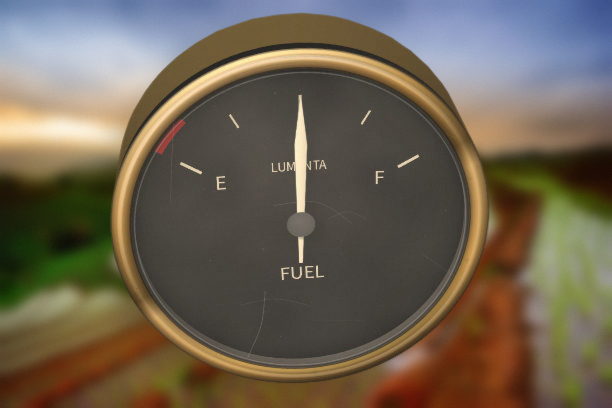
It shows value=0.5
